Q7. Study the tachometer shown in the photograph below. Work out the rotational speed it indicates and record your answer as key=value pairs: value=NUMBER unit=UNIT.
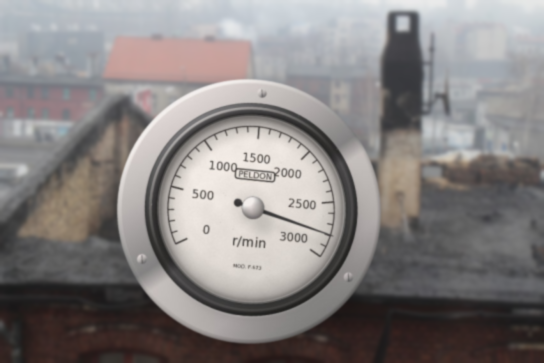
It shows value=2800 unit=rpm
